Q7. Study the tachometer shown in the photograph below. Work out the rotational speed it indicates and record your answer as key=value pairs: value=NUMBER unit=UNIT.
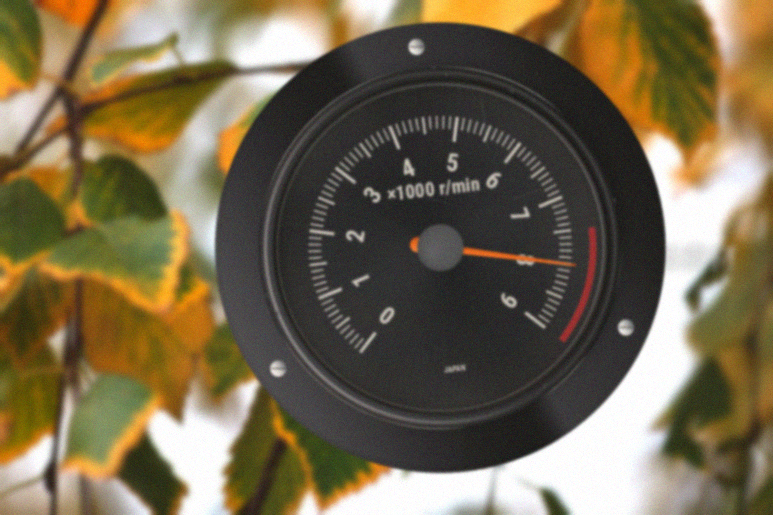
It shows value=8000 unit=rpm
